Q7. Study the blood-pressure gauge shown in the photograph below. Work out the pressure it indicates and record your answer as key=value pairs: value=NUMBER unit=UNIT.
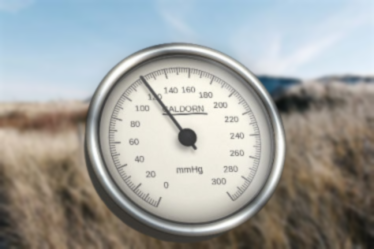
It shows value=120 unit=mmHg
